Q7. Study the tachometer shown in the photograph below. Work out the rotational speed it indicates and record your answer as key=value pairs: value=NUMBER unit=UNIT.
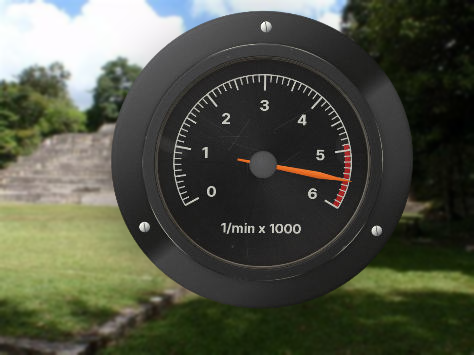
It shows value=5500 unit=rpm
